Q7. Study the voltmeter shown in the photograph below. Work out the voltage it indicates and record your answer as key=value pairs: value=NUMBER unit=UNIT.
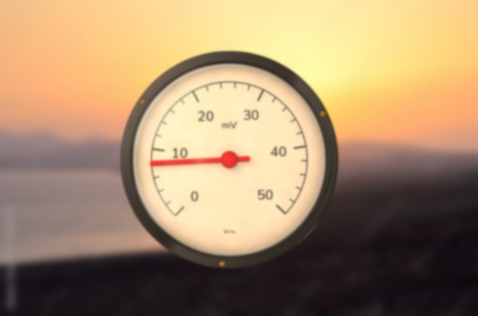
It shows value=8 unit=mV
